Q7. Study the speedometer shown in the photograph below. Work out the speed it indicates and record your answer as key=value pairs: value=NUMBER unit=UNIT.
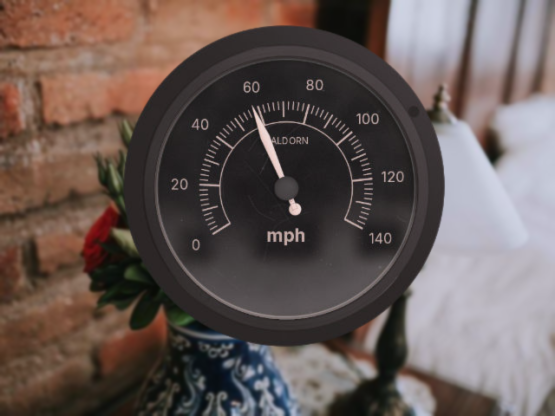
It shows value=58 unit=mph
